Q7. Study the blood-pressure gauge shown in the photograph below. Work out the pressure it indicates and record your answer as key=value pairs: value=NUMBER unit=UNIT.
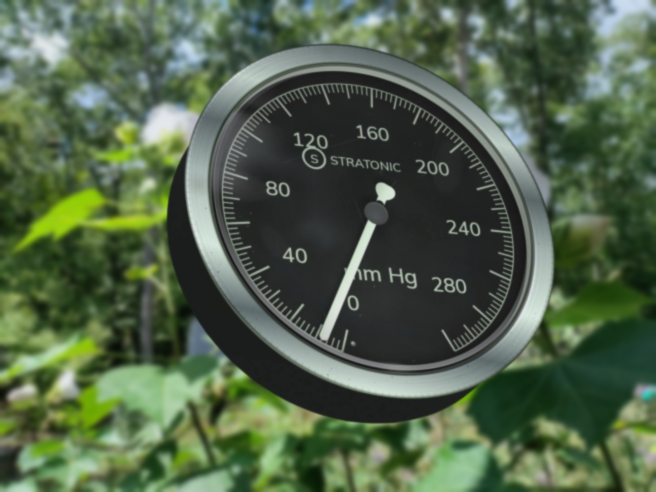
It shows value=8 unit=mmHg
